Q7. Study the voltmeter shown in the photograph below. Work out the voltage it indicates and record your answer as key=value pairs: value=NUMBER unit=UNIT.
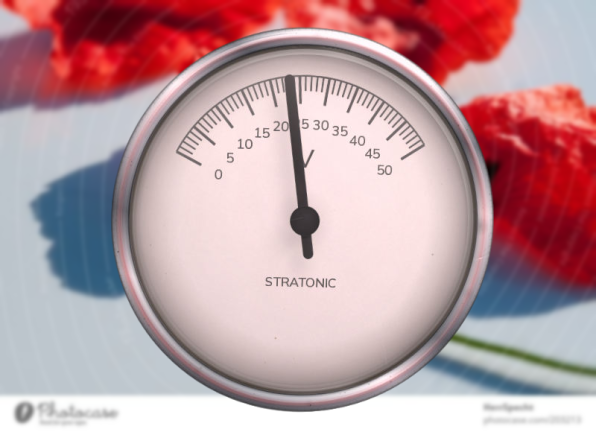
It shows value=23 unit=V
